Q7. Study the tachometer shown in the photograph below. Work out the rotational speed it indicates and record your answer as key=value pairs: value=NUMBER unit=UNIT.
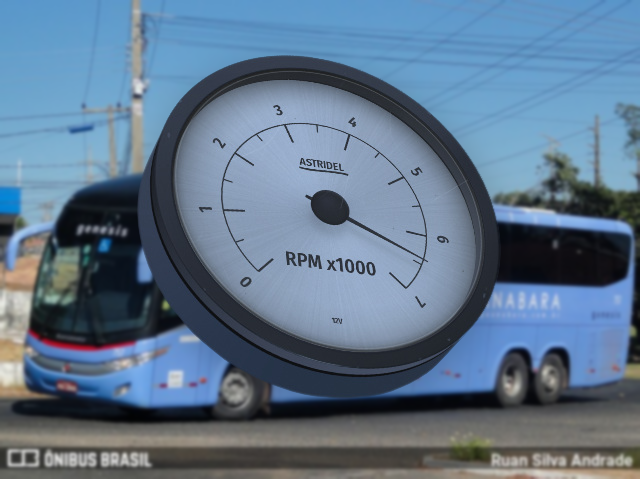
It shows value=6500 unit=rpm
